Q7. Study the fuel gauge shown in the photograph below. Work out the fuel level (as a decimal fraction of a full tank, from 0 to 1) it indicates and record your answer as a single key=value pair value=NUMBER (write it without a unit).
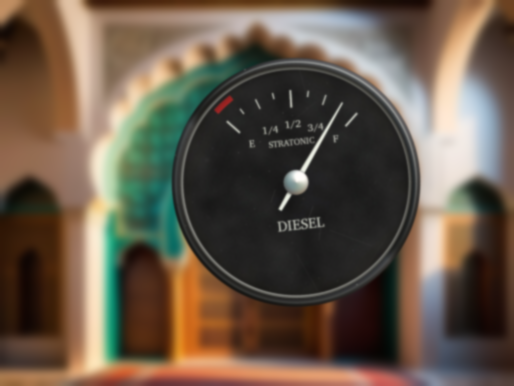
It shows value=0.875
